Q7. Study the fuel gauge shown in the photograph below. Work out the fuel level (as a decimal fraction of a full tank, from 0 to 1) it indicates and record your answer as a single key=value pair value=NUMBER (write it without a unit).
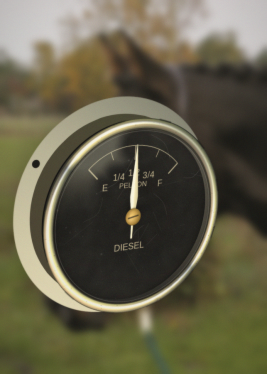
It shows value=0.5
